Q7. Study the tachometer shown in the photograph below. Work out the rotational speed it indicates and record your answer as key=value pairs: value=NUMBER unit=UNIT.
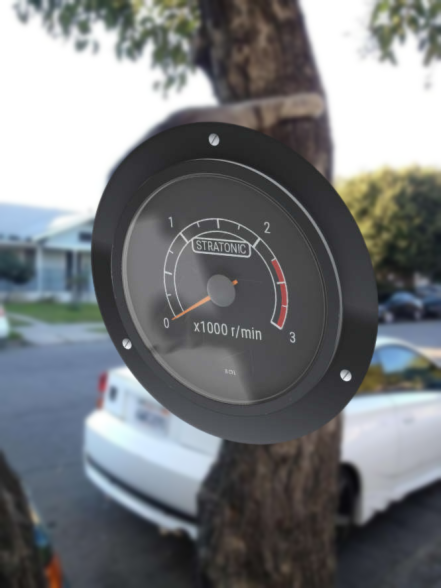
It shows value=0 unit=rpm
